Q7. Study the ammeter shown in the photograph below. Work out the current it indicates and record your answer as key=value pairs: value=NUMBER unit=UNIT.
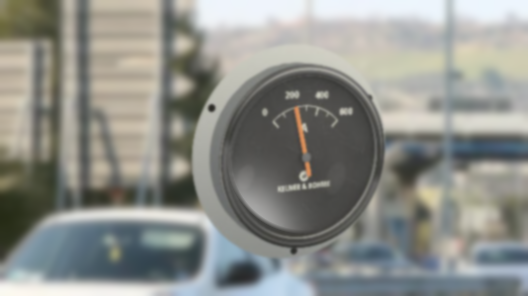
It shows value=200 unit=A
